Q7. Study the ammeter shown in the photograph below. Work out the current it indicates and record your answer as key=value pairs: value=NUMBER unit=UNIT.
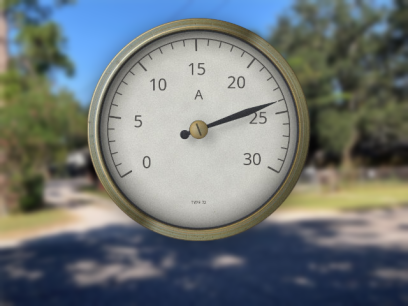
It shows value=24 unit=A
